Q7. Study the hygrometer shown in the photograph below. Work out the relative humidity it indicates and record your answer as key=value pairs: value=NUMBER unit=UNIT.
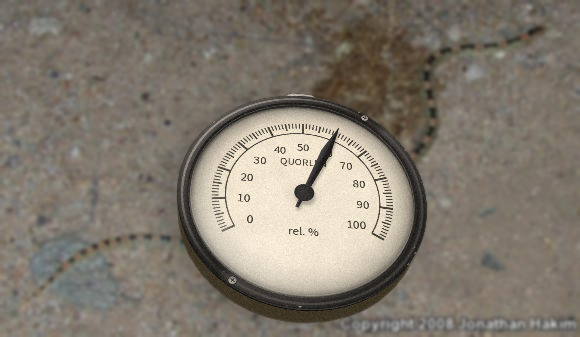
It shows value=60 unit=%
